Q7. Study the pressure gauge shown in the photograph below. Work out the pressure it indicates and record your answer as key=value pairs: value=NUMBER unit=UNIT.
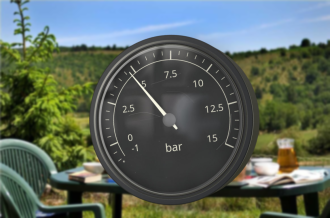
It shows value=4.75 unit=bar
